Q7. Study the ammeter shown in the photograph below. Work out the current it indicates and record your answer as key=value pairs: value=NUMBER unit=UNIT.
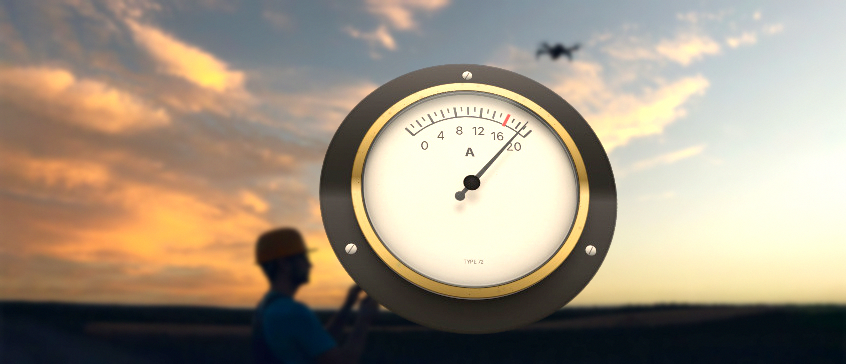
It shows value=19 unit=A
